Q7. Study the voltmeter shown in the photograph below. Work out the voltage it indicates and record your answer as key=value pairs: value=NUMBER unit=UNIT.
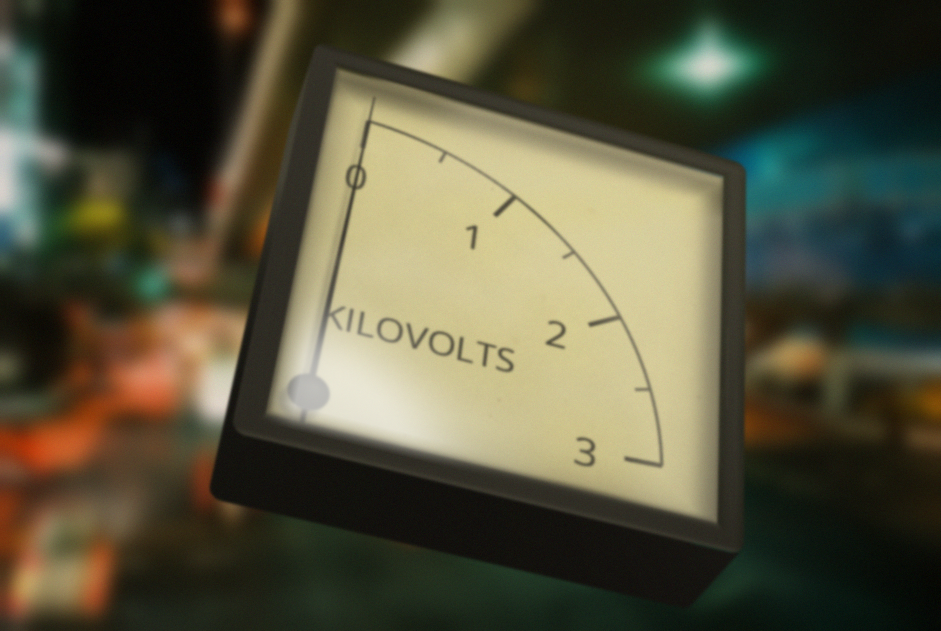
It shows value=0 unit=kV
